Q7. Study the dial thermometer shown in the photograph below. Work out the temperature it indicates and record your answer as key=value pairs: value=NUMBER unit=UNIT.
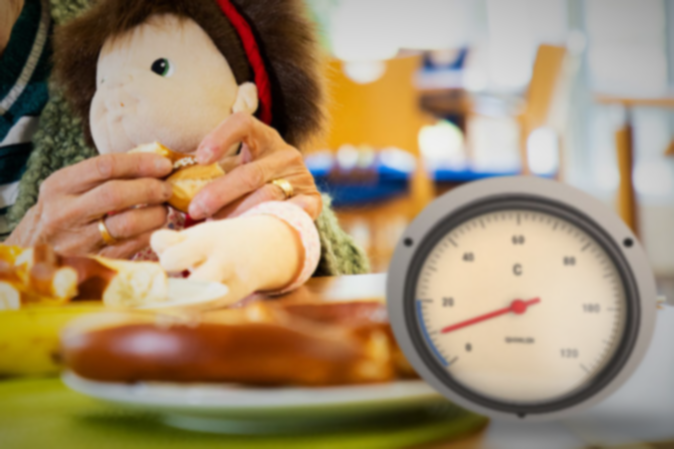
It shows value=10 unit=°C
